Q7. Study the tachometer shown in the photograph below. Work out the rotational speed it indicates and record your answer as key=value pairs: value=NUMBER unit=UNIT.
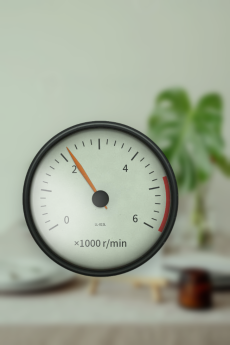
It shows value=2200 unit=rpm
